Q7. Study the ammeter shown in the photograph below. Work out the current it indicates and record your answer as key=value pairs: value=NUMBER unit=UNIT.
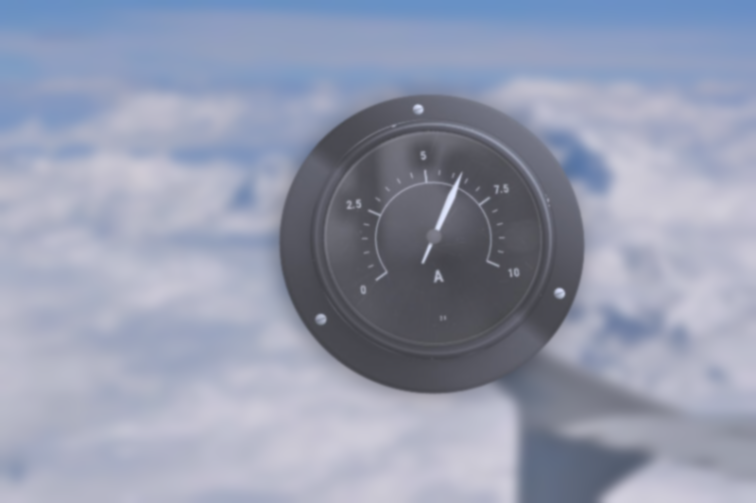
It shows value=6.25 unit=A
